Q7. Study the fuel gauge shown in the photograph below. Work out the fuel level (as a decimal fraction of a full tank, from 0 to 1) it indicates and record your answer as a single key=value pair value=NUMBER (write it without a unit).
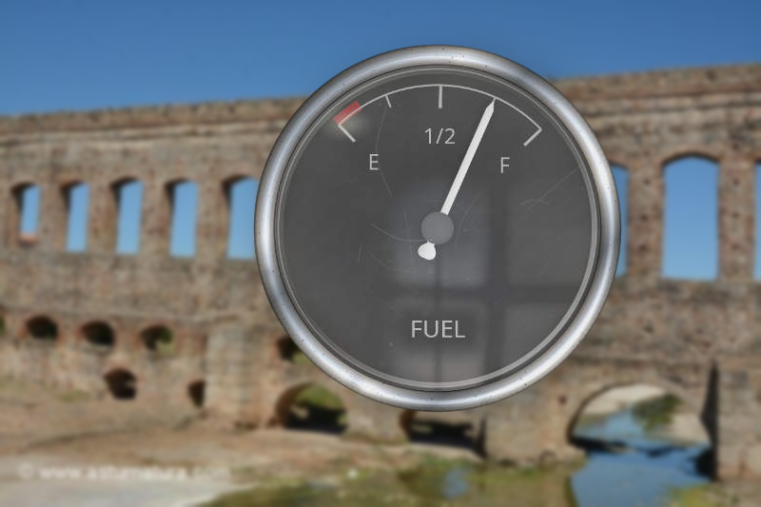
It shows value=0.75
